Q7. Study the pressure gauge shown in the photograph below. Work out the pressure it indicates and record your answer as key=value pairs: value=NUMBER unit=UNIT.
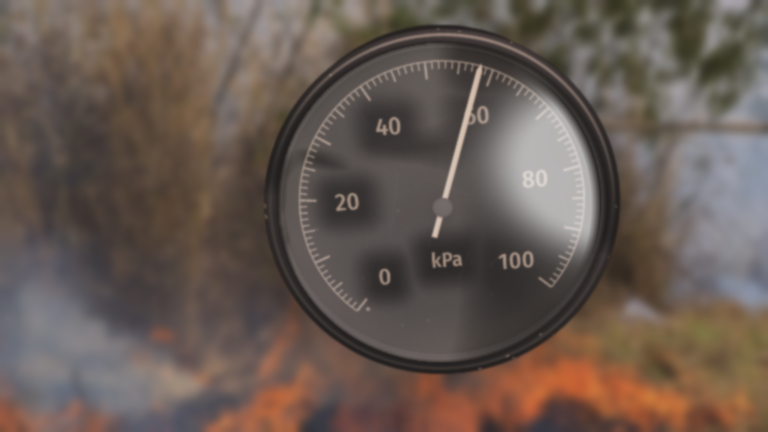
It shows value=58 unit=kPa
